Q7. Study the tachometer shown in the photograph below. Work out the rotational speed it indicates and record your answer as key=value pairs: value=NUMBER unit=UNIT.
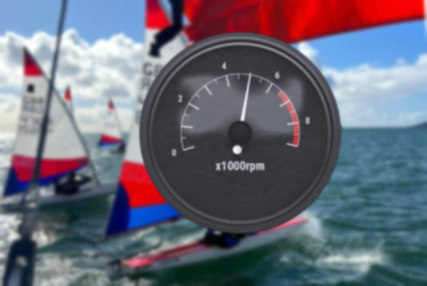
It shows value=5000 unit=rpm
